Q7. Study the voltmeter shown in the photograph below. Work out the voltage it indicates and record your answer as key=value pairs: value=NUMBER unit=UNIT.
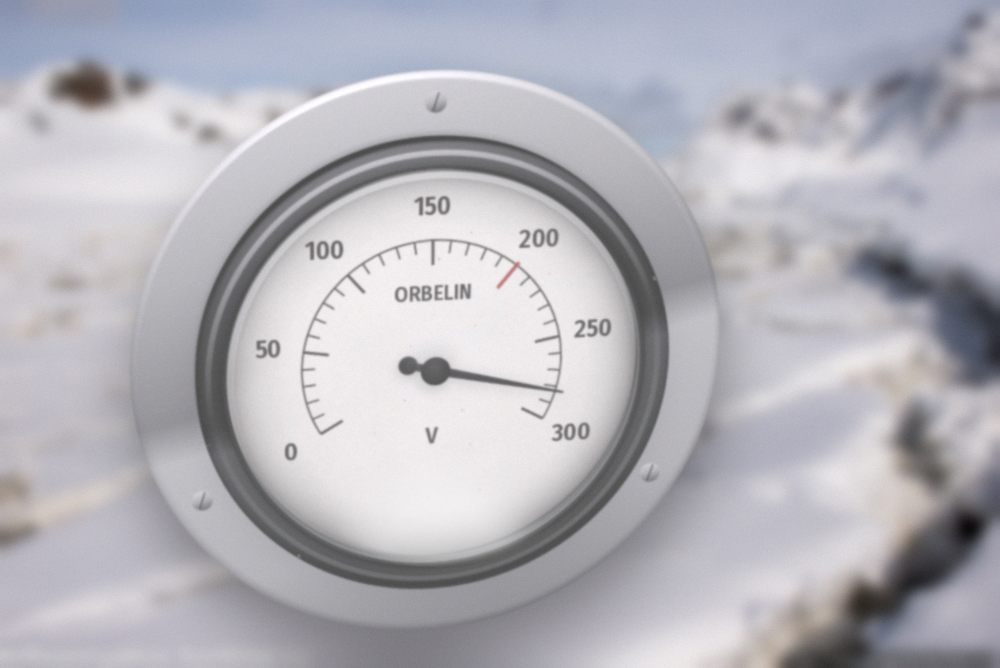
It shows value=280 unit=V
